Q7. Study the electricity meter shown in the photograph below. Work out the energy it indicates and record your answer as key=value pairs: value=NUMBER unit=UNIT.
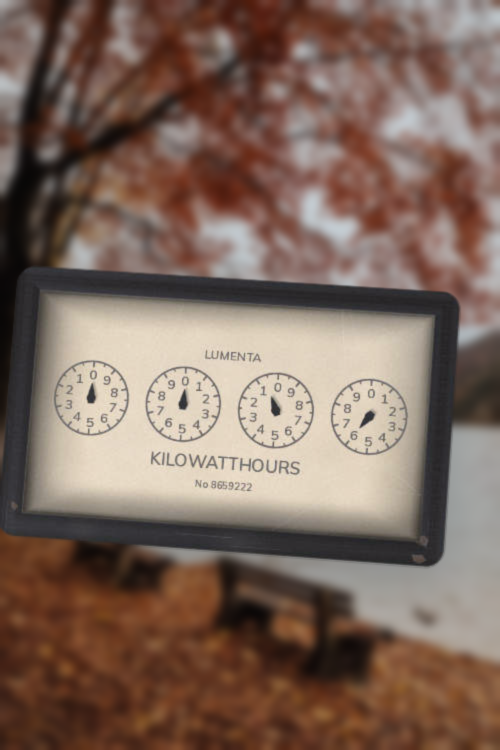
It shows value=6 unit=kWh
